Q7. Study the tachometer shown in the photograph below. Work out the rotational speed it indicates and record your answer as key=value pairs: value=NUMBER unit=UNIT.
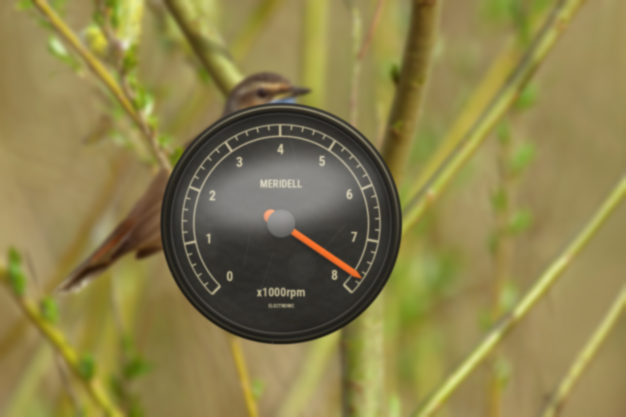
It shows value=7700 unit=rpm
